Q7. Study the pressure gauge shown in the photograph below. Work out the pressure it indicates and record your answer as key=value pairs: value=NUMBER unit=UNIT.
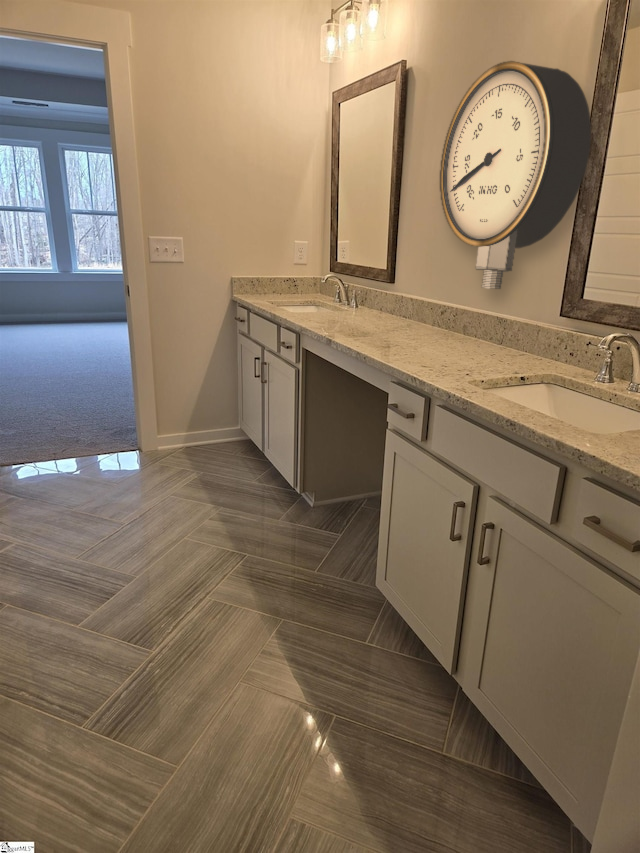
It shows value=-27.5 unit=inHg
